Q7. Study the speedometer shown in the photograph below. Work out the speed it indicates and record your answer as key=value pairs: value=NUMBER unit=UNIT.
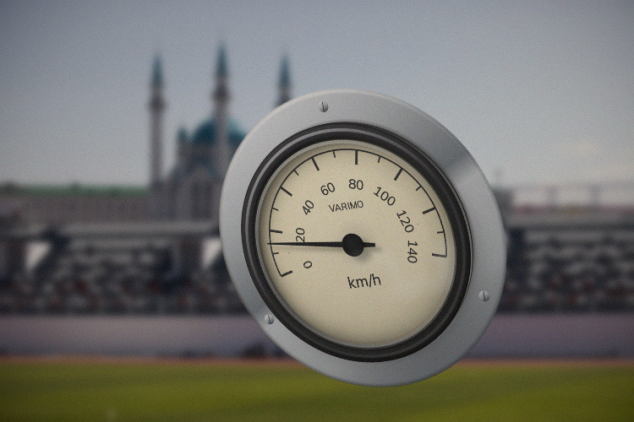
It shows value=15 unit=km/h
